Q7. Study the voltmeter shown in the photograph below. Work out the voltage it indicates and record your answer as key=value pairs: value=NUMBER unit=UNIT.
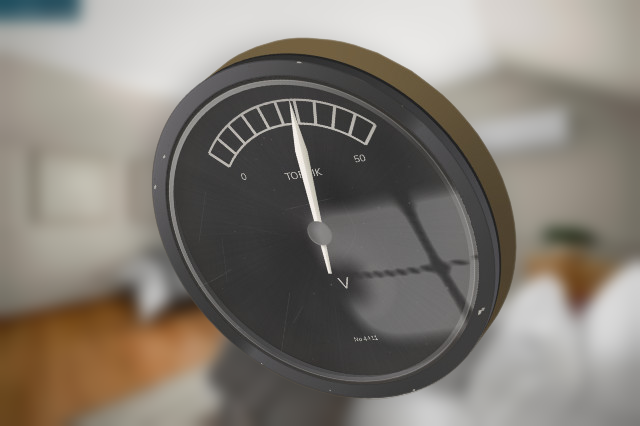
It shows value=30 unit=V
